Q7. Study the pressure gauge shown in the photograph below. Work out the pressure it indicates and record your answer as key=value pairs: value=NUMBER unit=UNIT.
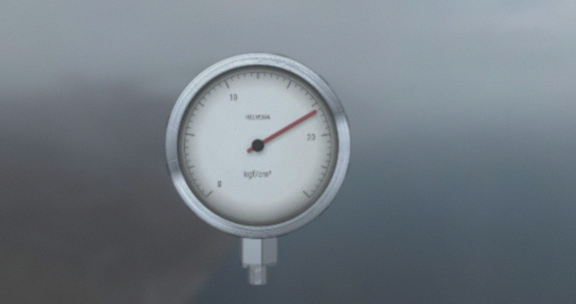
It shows value=18 unit=kg/cm²
